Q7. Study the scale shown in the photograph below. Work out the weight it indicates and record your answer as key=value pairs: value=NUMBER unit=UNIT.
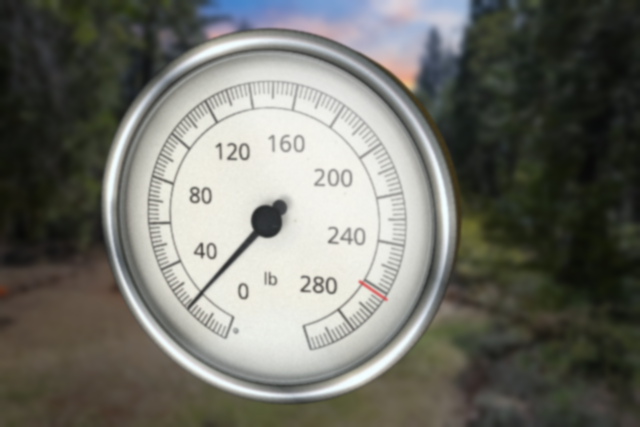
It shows value=20 unit=lb
